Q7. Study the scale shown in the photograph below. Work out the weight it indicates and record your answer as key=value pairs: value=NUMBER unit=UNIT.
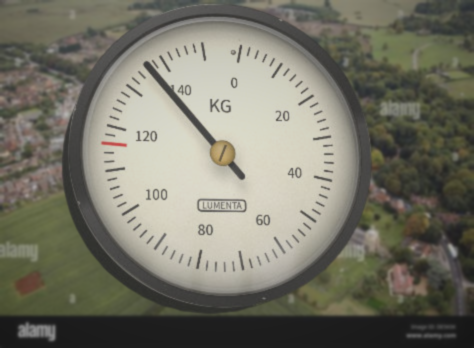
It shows value=136 unit=kg
